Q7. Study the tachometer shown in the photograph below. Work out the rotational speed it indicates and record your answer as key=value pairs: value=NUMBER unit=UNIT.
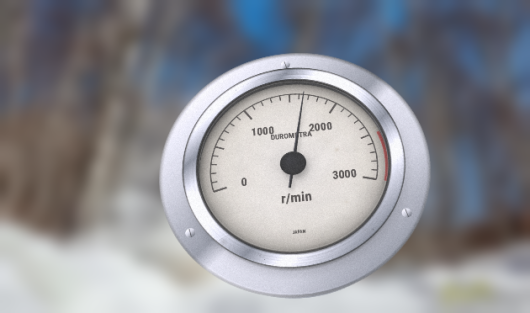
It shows value=1650 unit=rpm
